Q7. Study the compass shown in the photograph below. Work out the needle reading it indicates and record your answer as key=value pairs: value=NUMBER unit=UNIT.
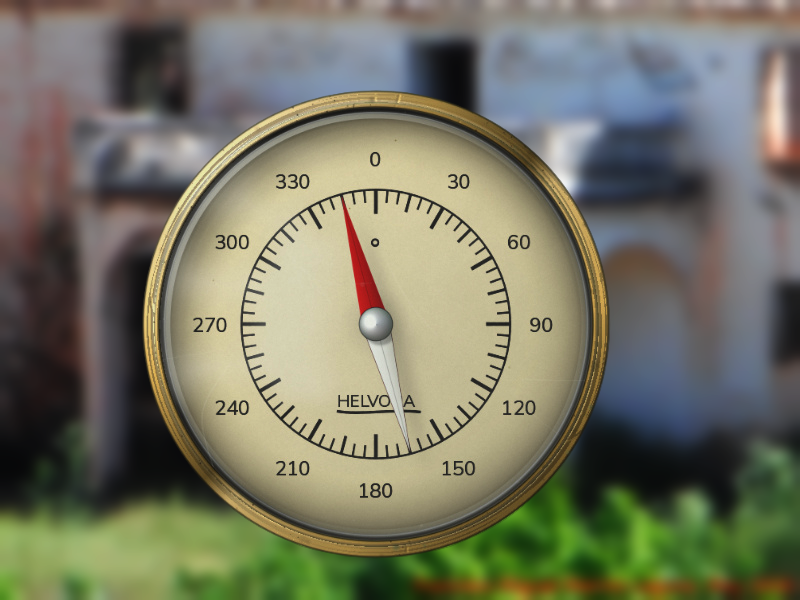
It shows value=345 unit=°
